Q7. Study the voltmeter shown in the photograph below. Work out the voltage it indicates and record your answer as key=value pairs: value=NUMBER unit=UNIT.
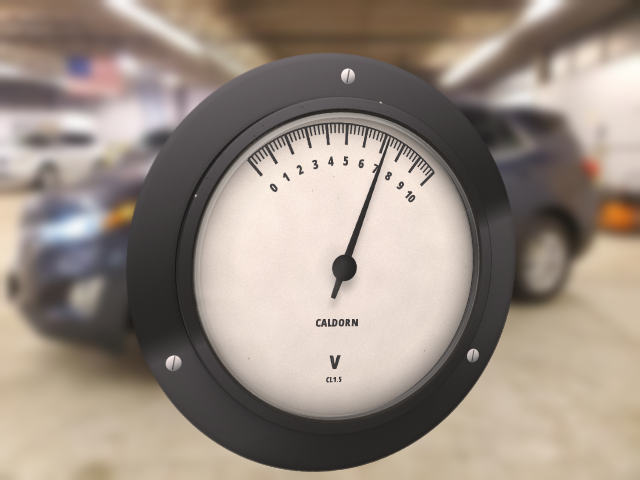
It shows value=7 unit=V
